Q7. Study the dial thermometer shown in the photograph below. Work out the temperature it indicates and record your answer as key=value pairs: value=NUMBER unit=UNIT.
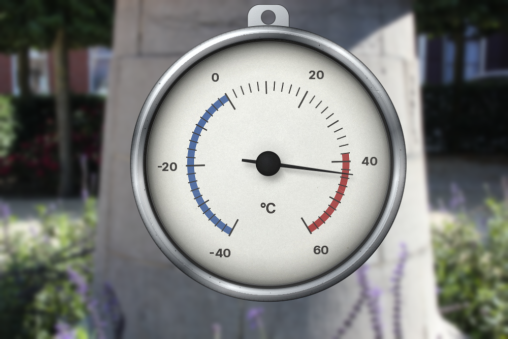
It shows value=43 unit=°C
